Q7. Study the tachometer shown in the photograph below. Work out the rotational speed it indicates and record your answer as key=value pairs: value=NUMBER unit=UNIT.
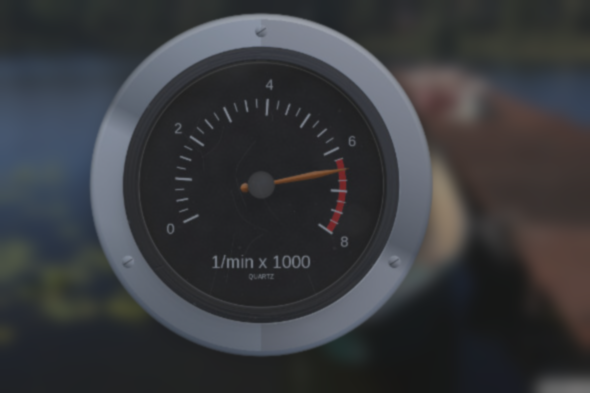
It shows value=6500 unit=rpm
